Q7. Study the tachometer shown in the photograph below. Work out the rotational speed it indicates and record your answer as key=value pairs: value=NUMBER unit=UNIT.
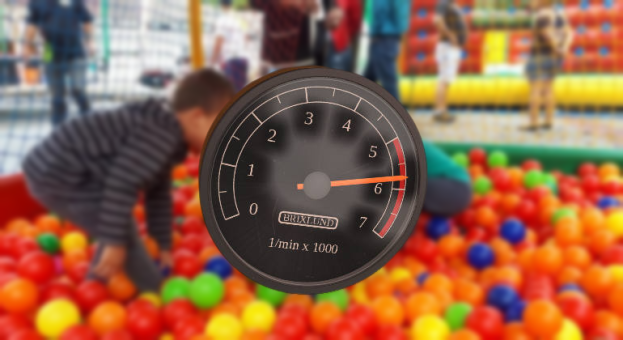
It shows value=5750 unit=rpm
